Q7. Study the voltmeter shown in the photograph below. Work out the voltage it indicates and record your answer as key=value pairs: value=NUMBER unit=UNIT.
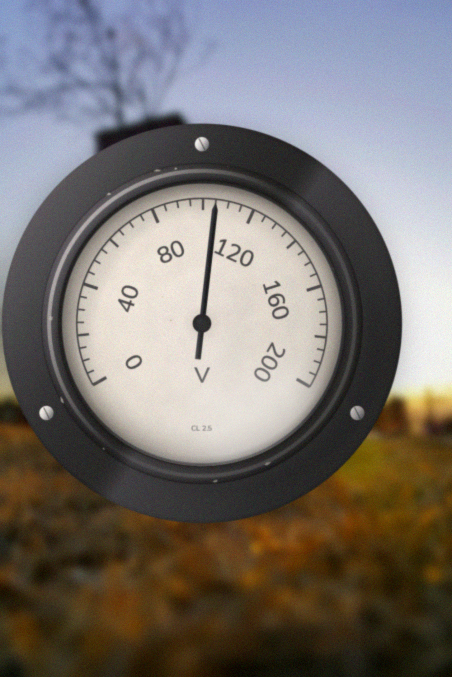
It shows value=105 unit=V
